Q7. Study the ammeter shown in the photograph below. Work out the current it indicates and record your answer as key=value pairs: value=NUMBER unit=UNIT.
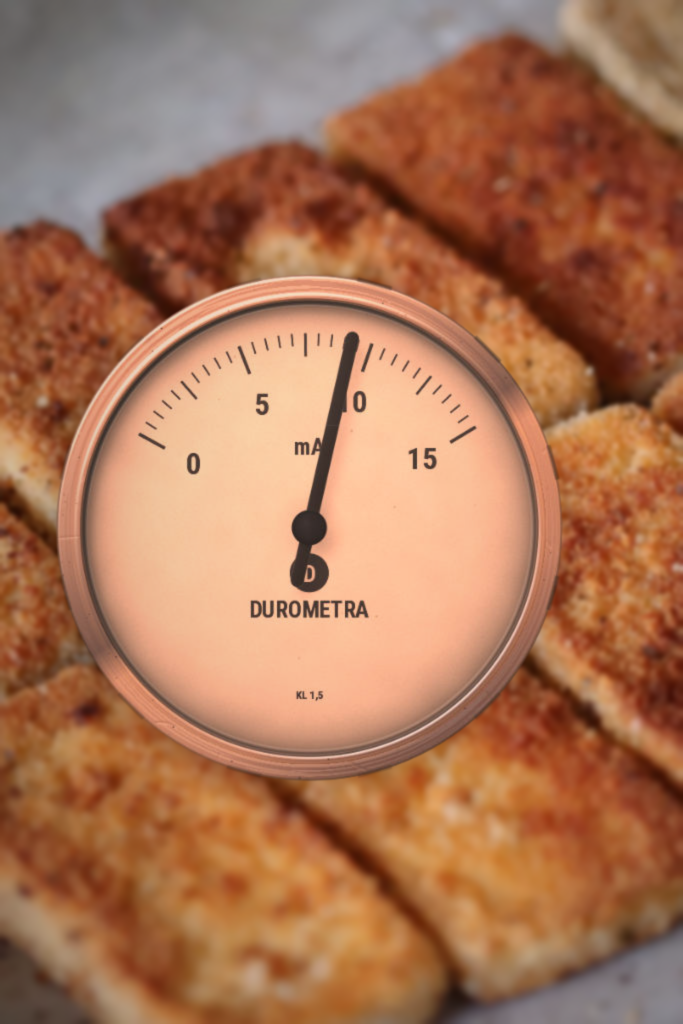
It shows value=9.25 unit=mA
